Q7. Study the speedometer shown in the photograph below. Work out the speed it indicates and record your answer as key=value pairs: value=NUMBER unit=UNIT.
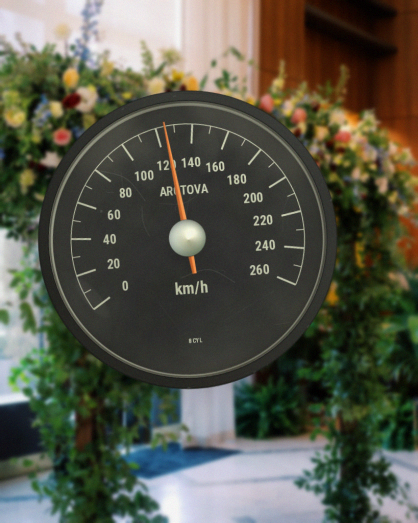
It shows value=125 unit=km/h
